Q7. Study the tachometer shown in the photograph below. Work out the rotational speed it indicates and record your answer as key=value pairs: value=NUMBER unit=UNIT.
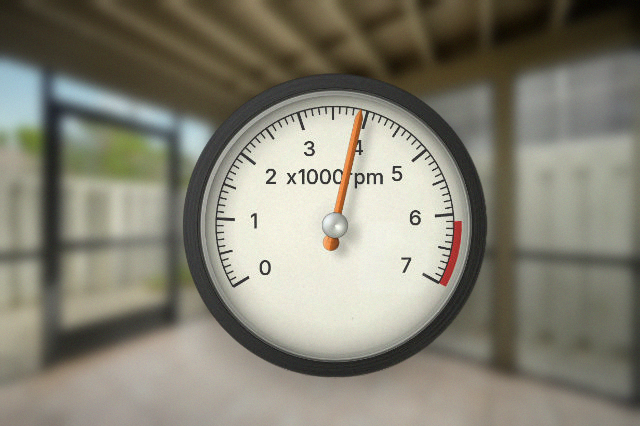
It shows value=3900 unit=rpm
